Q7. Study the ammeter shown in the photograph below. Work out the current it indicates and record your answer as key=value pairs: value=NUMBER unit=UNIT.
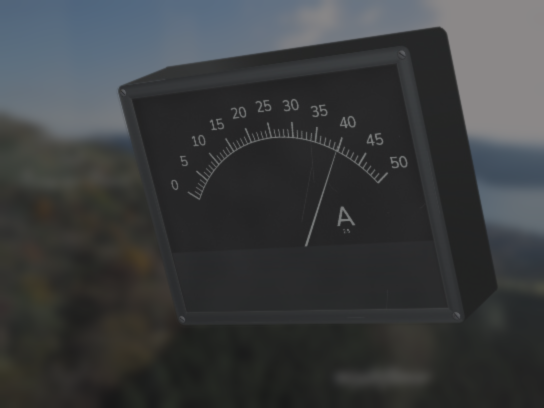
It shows value=40 unit=A
